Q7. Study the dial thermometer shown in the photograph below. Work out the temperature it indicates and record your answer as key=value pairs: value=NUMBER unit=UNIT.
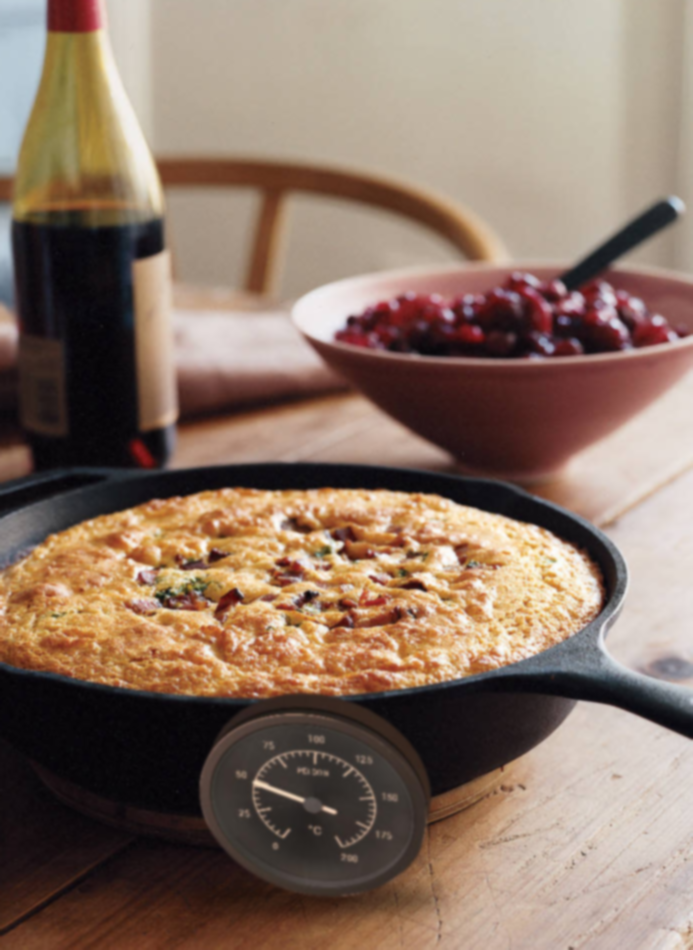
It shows value=50 unit=°C
